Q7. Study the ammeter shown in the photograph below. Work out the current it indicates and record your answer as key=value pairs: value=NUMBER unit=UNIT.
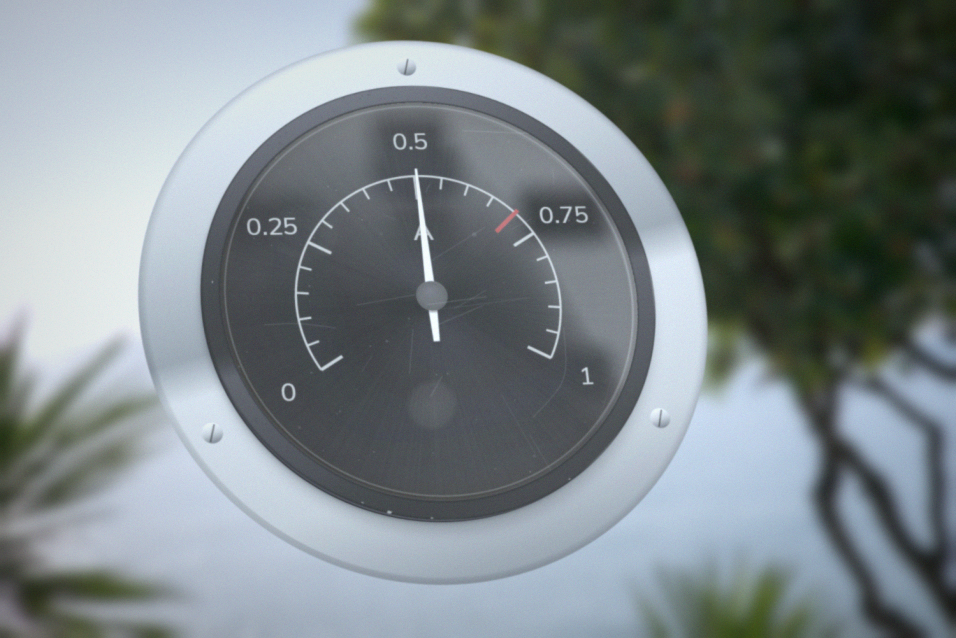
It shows value=0.5 unit=A
